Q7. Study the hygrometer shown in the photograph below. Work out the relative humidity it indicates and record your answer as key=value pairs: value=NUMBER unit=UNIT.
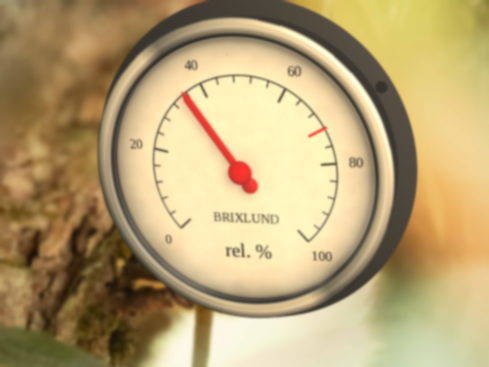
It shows value=36 unit=%
